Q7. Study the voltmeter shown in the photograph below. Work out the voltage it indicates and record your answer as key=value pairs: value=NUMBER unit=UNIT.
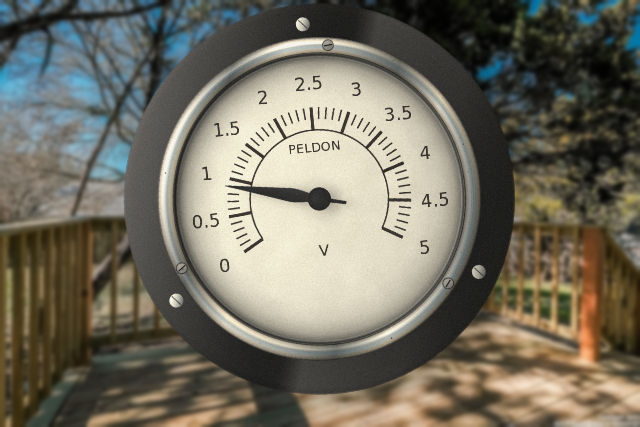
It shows value=0.9 unit=V
